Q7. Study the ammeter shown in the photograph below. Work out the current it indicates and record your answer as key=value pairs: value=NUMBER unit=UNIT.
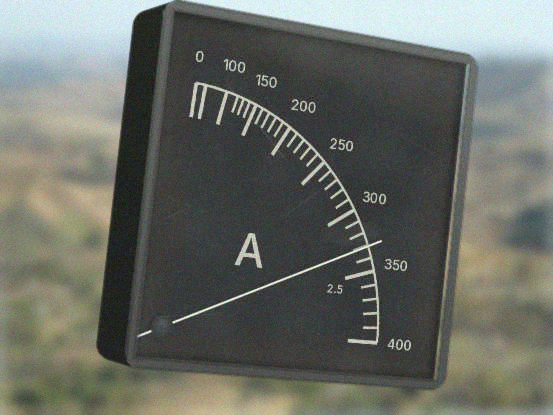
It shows value=330 unit=A
